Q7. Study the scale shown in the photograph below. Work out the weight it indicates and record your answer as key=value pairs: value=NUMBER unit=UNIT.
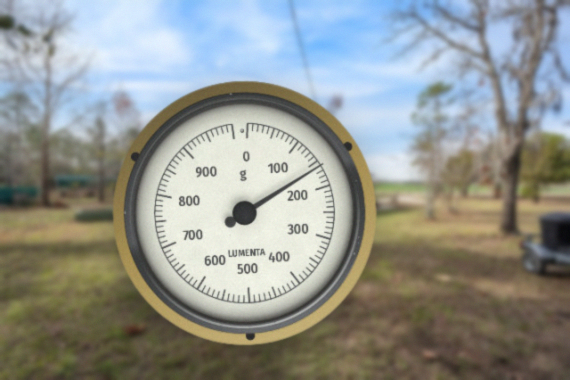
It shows value=160 unit=g
